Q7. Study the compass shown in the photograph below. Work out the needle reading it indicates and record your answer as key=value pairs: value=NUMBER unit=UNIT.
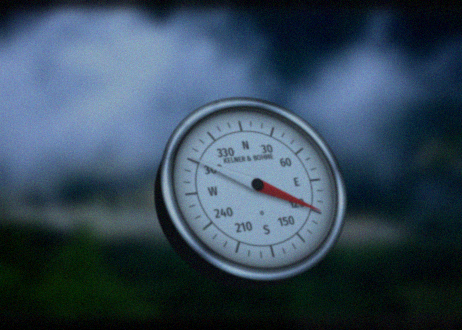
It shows value=120 unit=°
